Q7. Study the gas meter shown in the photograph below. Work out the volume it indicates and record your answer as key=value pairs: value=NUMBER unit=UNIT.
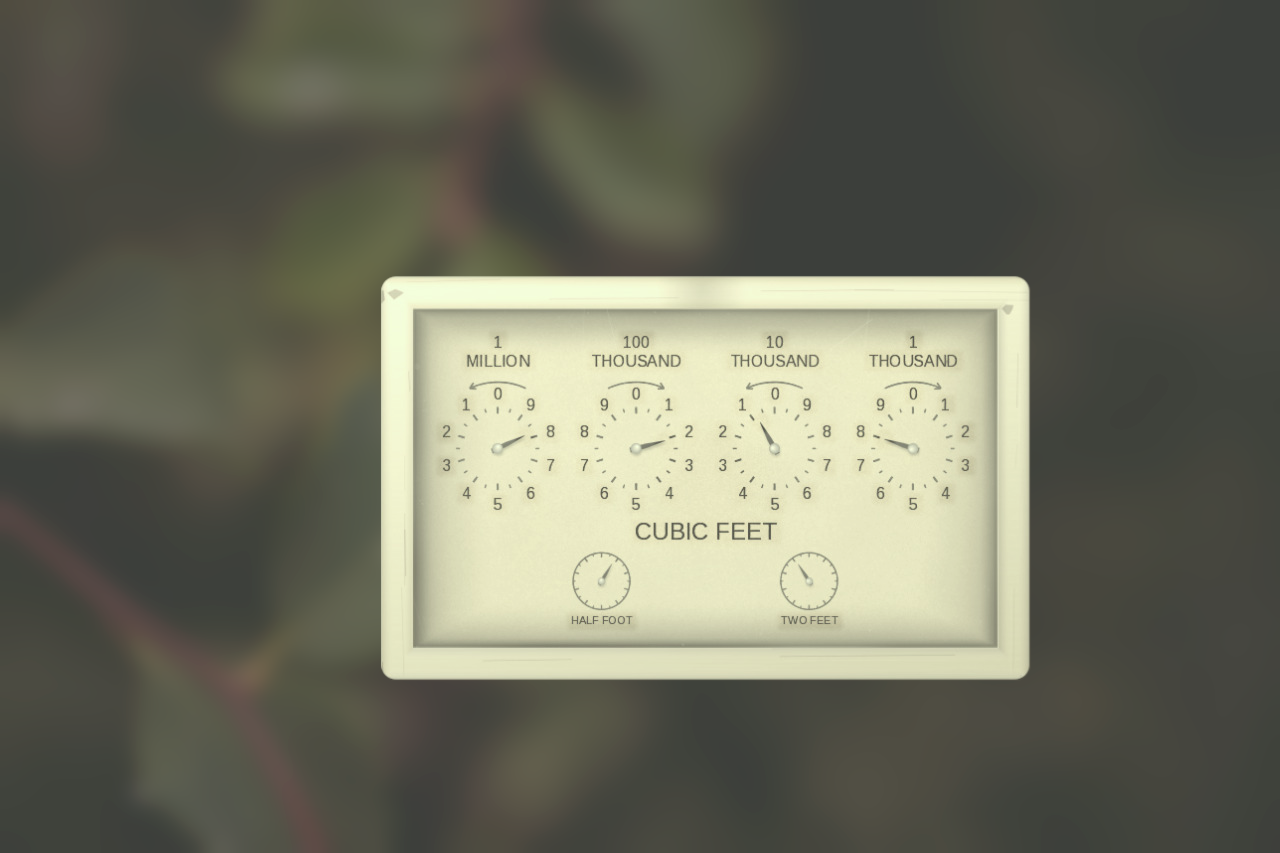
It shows value=820800 unit=ft³
